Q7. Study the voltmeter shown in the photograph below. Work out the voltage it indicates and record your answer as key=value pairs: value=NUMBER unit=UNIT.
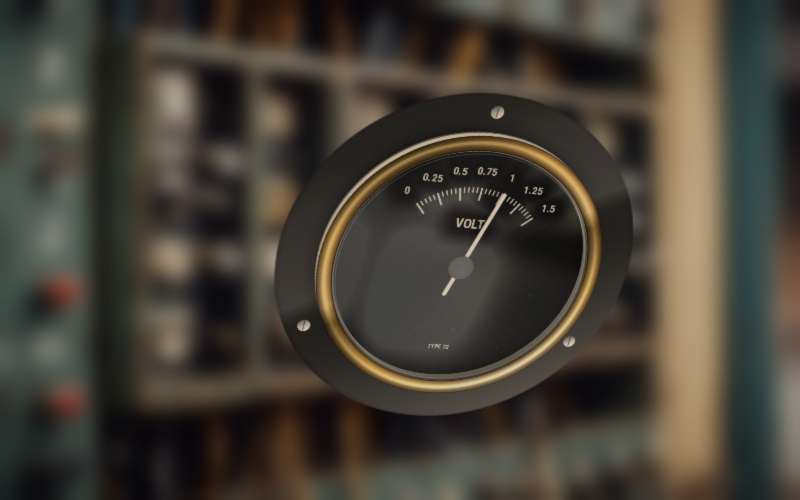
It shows value=1 unit=V
